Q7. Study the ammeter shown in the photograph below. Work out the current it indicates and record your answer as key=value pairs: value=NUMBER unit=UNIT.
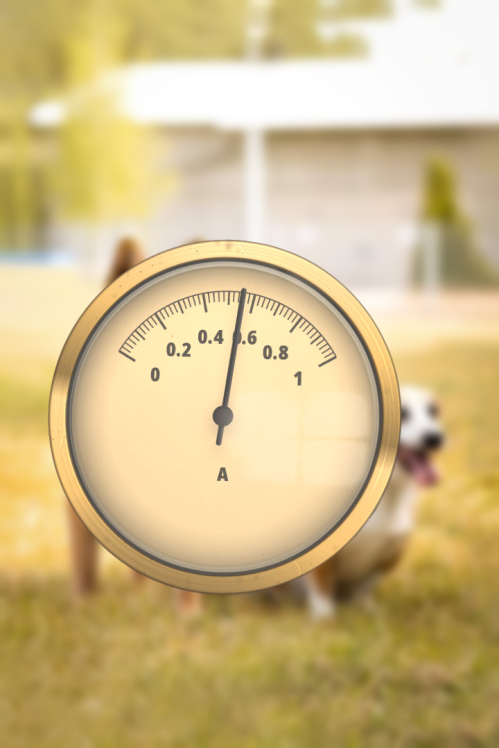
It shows value=0.56 unit=A
